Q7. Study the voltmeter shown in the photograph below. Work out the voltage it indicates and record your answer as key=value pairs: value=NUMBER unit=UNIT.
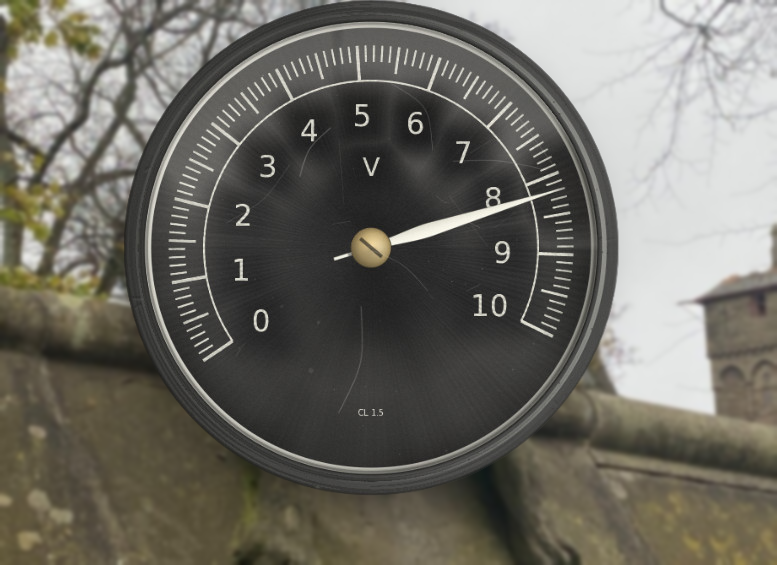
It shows value=8.2 unit=V
